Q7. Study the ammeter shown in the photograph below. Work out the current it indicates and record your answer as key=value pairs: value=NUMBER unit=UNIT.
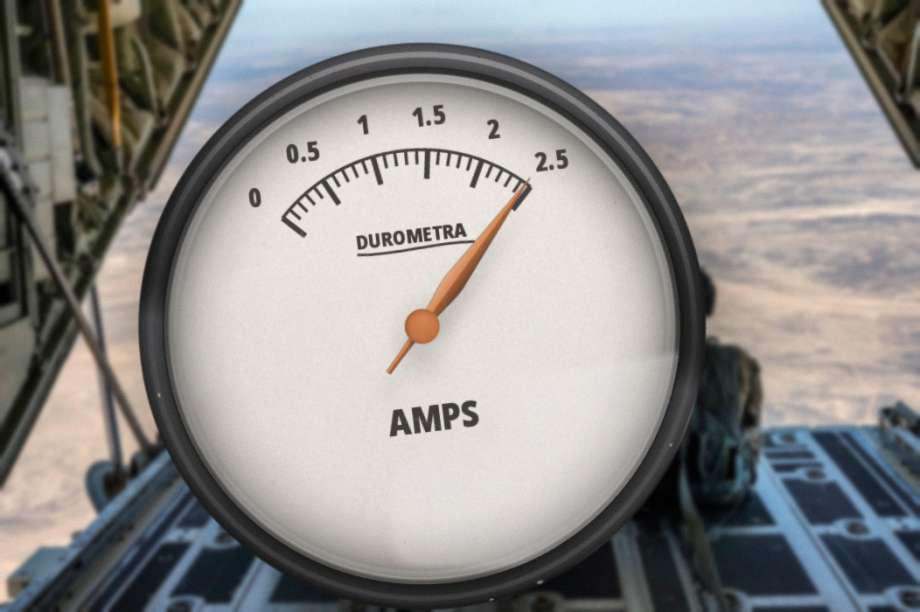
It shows value=2.45 unit=A
